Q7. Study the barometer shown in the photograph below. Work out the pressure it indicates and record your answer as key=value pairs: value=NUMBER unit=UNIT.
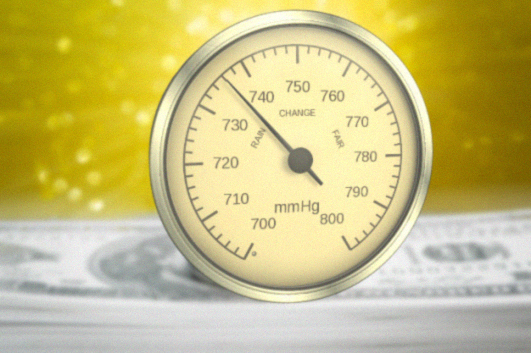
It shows value=736 unit=mmHg
